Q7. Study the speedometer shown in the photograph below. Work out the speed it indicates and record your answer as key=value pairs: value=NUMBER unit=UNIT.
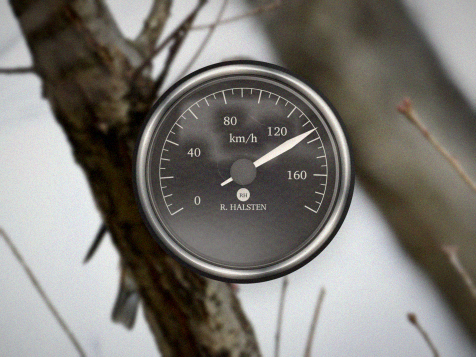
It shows value=135 unit=km/h
